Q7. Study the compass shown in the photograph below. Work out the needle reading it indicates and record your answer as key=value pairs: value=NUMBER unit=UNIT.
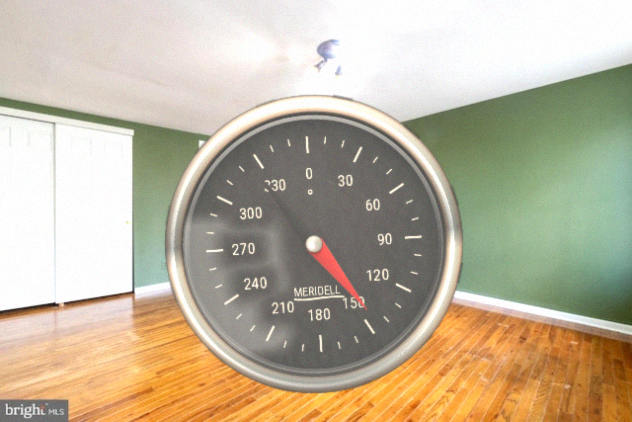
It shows value=145 unit=°
